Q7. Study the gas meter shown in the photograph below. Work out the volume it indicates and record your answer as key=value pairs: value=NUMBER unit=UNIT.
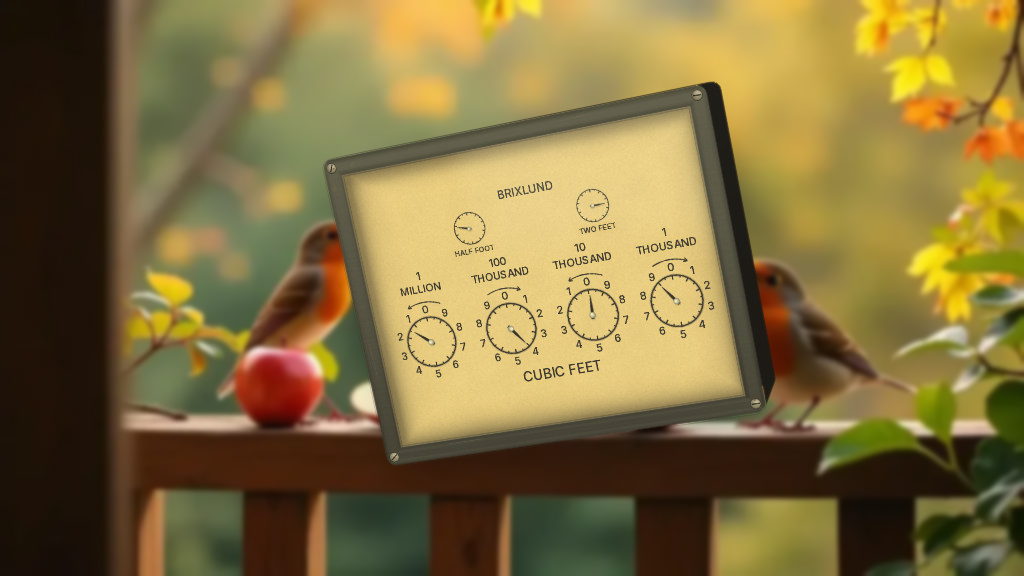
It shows value=139900 unit=ft³
